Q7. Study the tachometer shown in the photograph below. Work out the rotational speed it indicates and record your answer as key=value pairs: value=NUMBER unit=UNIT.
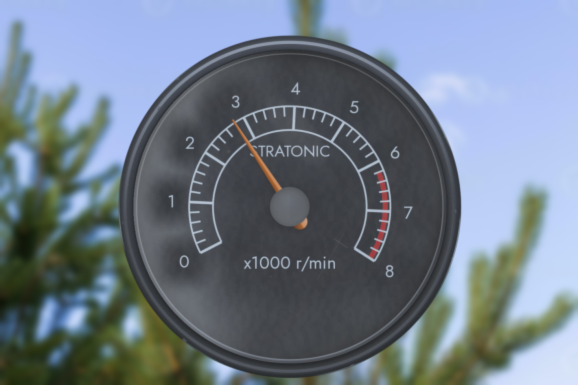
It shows value=2800 unit=rpm
